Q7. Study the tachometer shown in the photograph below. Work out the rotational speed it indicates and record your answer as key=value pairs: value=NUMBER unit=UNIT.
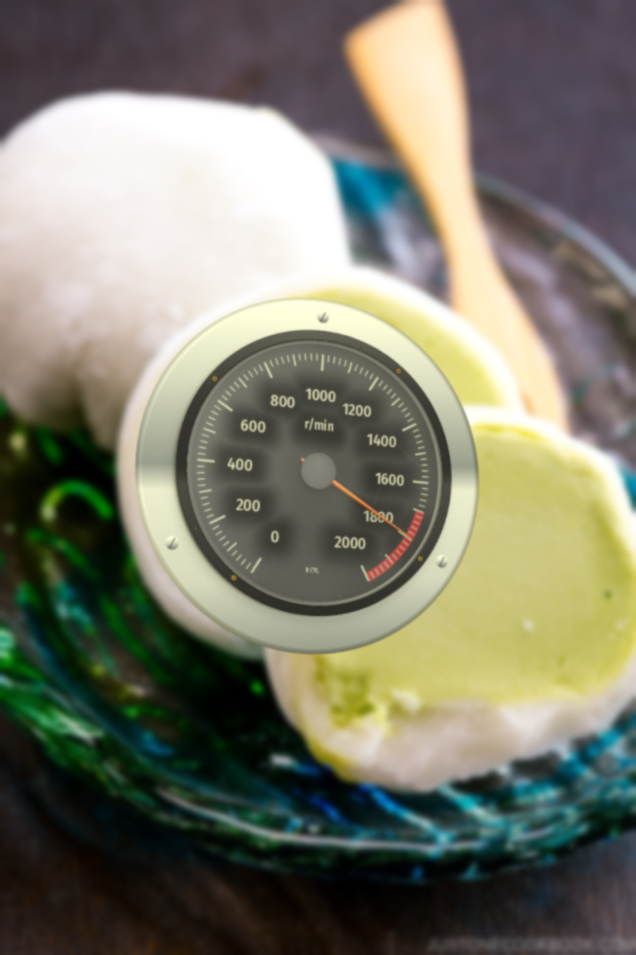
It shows value=1800 unit=rpm
